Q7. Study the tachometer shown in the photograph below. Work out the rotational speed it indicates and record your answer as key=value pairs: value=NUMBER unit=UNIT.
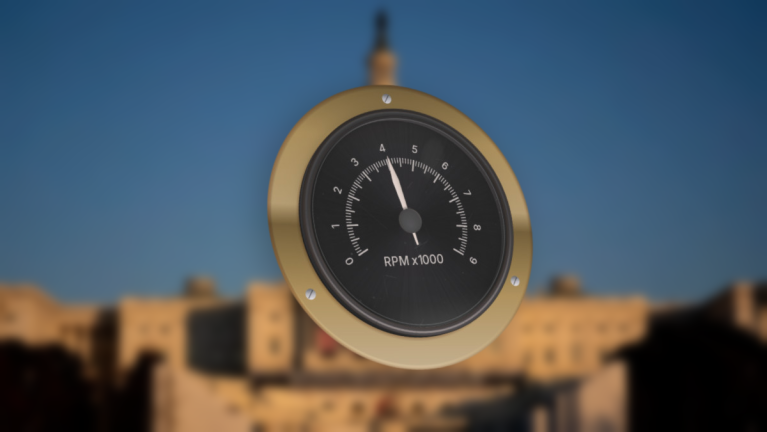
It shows value=4000 unit=rpm
